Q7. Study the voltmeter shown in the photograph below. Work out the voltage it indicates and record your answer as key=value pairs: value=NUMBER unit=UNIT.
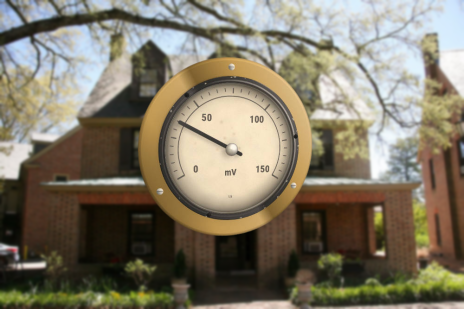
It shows value=35 unit=mV
